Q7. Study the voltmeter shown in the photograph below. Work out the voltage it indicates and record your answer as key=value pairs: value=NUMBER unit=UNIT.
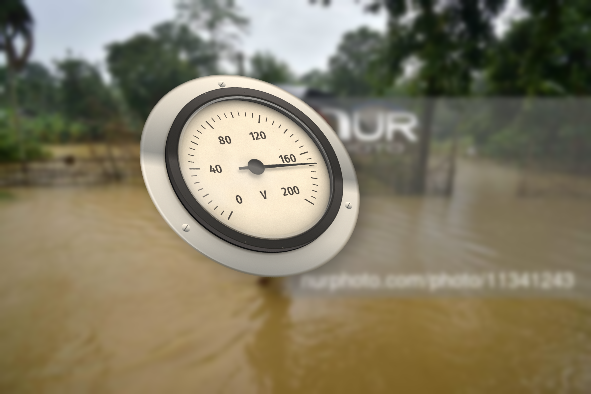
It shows value=170 unit=V
